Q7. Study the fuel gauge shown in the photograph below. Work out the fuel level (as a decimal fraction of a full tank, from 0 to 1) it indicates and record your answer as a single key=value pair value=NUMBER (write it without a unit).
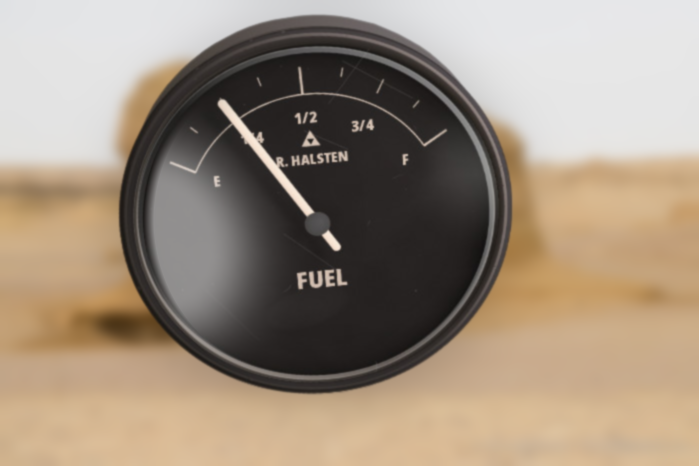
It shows value=0.25
